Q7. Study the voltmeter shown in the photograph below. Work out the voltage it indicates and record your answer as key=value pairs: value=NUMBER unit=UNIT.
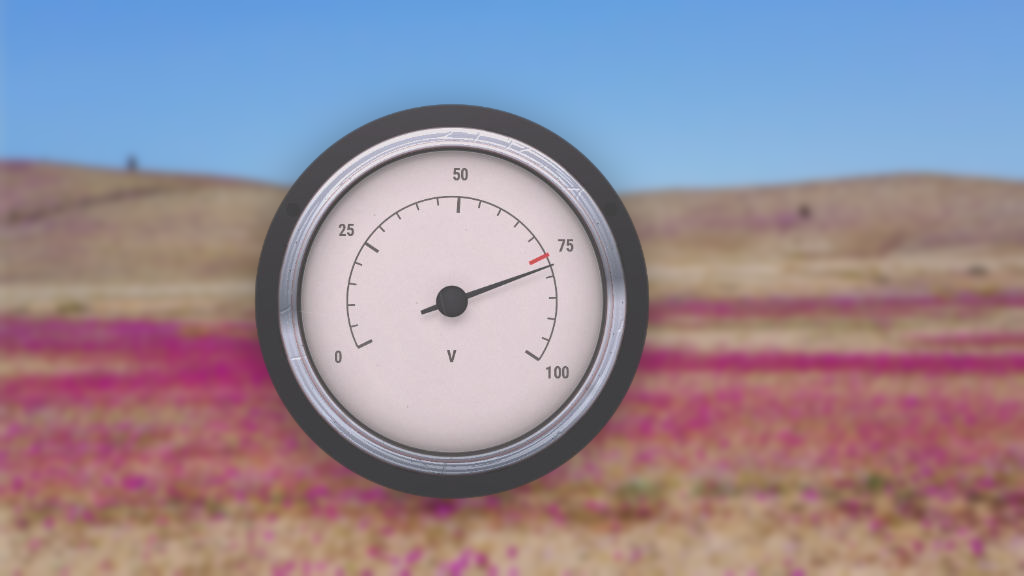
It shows value=77.5 unit=V
